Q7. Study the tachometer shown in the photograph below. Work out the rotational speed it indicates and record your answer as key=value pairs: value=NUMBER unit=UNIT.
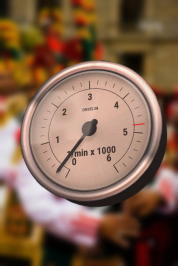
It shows value=200 unit=rpm
